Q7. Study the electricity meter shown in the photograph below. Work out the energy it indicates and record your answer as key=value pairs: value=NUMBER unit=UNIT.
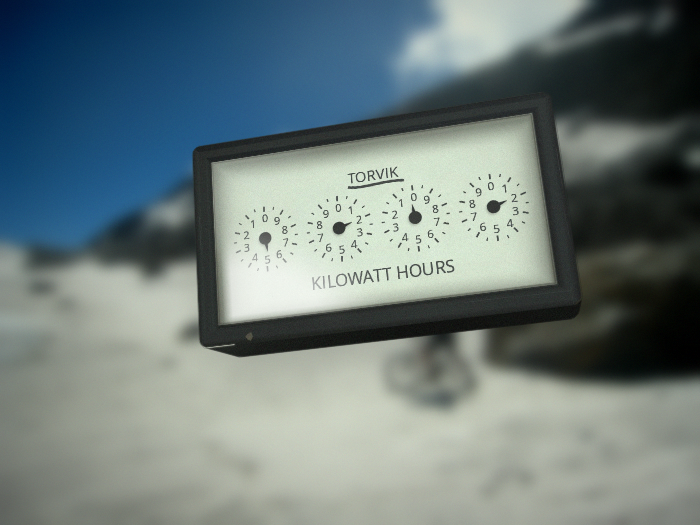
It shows value=5202 unit=kWh
